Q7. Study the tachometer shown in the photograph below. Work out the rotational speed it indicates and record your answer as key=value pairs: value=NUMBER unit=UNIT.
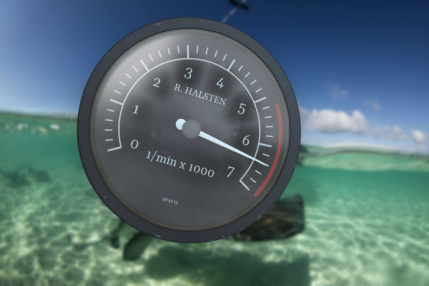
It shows value=6400 unit=rpm
